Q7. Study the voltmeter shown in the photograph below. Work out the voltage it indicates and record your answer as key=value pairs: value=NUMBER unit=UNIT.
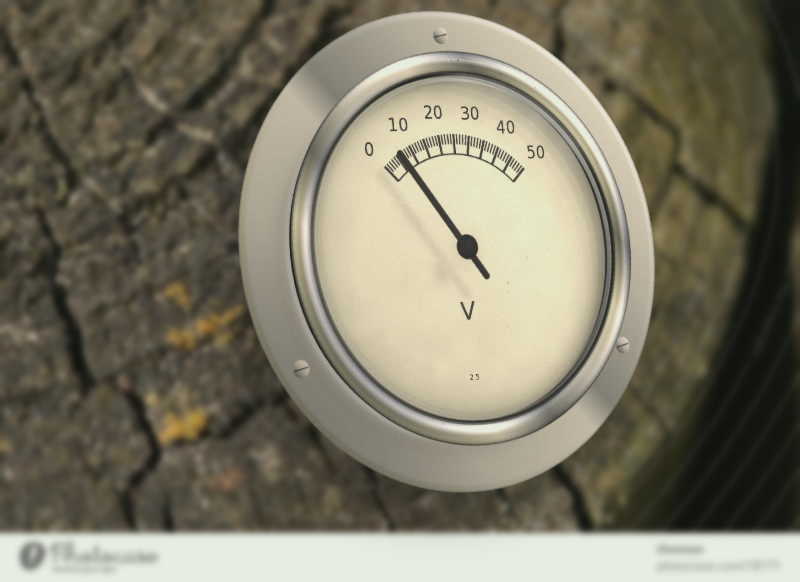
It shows value=5 unit=V
